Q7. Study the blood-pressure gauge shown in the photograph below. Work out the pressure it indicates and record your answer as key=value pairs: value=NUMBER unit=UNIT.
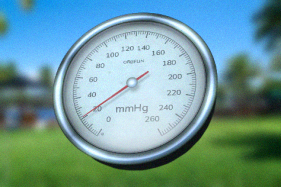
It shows value=20 unit=mmHg
